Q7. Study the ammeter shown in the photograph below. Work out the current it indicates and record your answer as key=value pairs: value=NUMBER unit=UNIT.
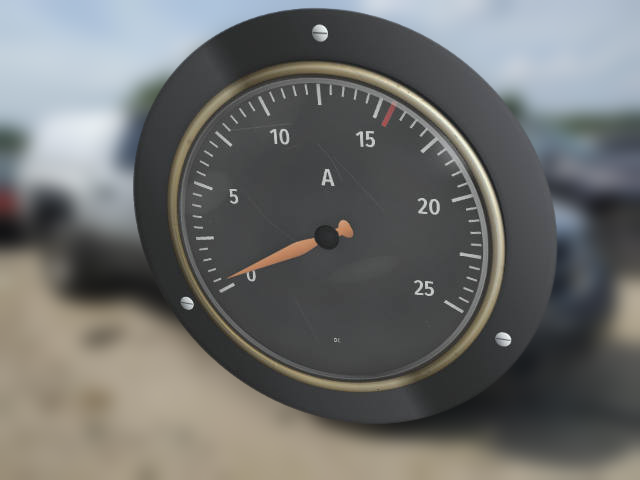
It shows value=0.5 unit=A
